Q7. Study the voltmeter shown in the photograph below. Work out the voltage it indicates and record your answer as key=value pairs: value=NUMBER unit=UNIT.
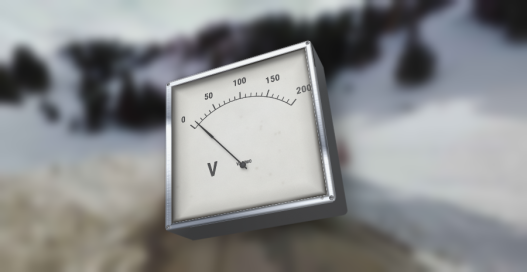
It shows value=10 unit=V
